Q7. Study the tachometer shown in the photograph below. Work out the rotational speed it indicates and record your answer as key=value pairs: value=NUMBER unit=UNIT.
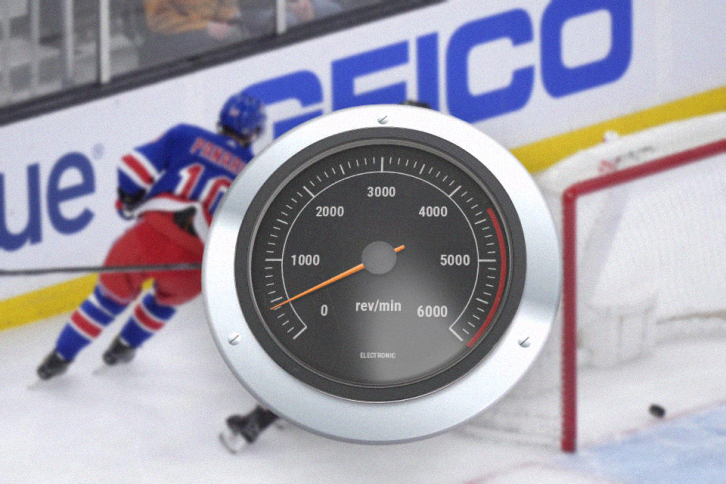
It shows value=400 unit=rpm
